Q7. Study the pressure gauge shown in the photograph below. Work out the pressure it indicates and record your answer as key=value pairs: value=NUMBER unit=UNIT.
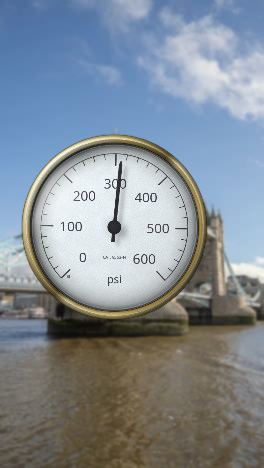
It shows value=310 unit=psi
